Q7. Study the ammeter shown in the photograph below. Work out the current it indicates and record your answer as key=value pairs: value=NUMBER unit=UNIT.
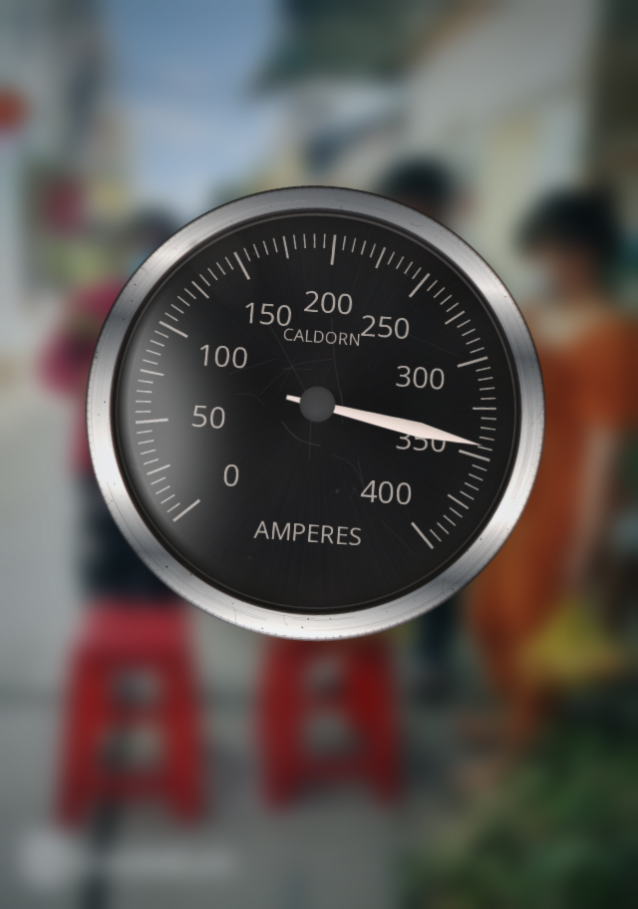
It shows value=345 unit=A
